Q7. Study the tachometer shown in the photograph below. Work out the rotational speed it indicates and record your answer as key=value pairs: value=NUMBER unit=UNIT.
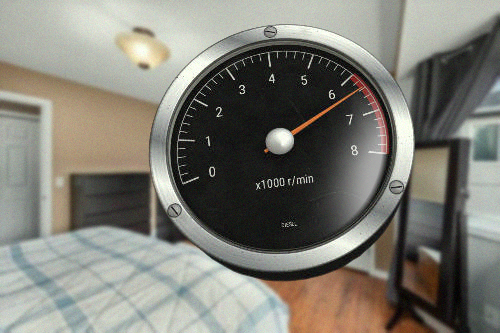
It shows value=6400 unit=rpm
